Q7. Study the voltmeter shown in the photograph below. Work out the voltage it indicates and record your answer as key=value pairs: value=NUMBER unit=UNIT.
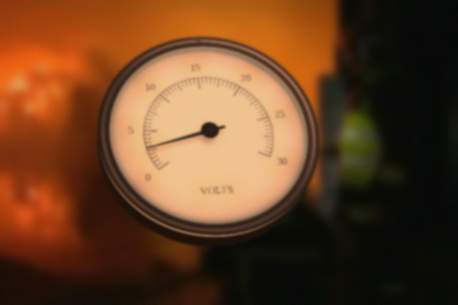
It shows value=2.5 unit=V
